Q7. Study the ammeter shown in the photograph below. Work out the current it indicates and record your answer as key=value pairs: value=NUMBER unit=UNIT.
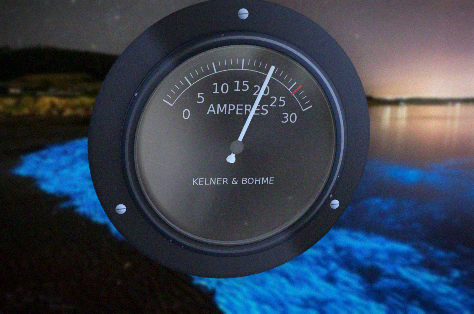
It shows value=20 unit=A
